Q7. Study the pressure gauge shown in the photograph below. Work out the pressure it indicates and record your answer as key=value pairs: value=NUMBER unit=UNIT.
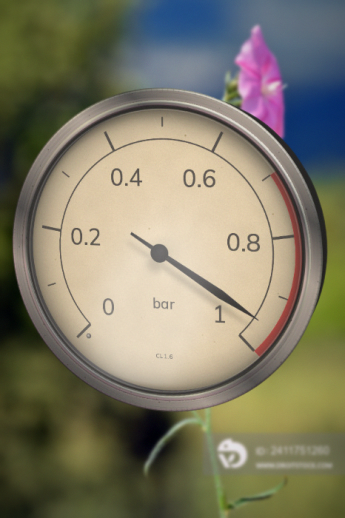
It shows value=0.95 unit=bar
